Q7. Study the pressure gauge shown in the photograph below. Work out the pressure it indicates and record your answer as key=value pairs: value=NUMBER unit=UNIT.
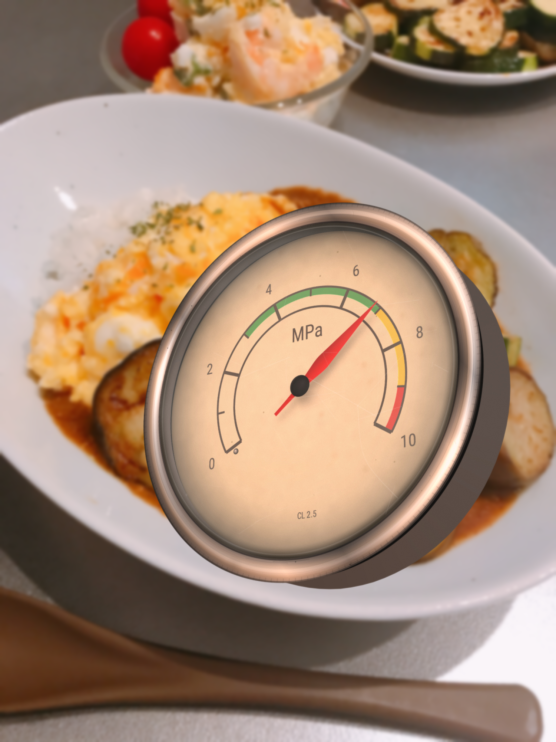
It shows value=7 unit=MPa
